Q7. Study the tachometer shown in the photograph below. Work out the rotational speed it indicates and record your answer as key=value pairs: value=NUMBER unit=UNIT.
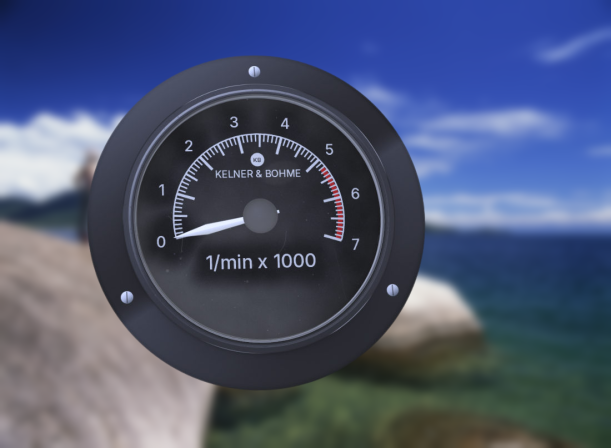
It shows value=0 unit=rpm
